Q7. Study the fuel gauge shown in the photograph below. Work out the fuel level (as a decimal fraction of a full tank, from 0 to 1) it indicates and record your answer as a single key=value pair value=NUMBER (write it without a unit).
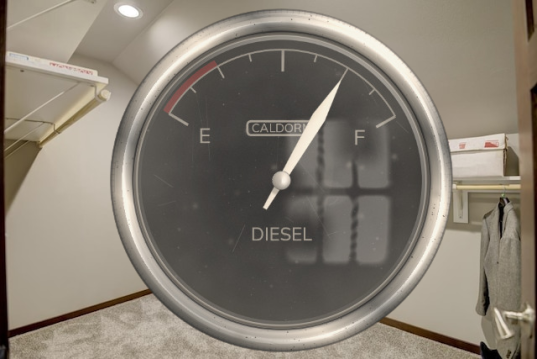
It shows value=0.75
